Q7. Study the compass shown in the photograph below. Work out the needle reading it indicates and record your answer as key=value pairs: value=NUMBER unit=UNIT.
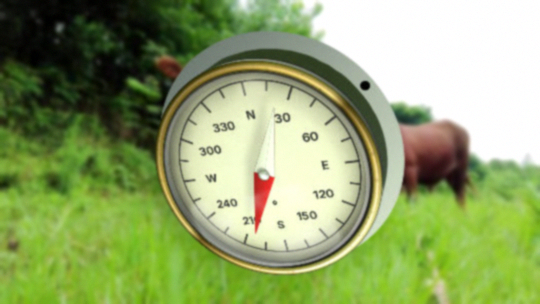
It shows value=202.5 unit=°
